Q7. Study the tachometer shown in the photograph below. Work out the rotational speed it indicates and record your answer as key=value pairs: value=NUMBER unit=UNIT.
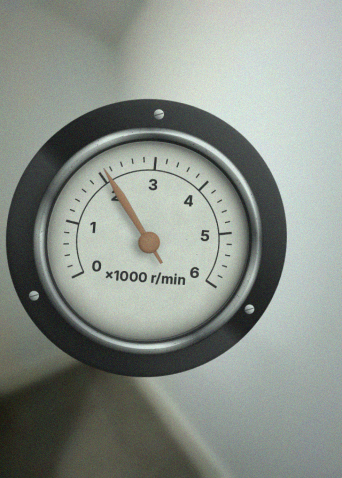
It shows value=2100 unit=rpm
